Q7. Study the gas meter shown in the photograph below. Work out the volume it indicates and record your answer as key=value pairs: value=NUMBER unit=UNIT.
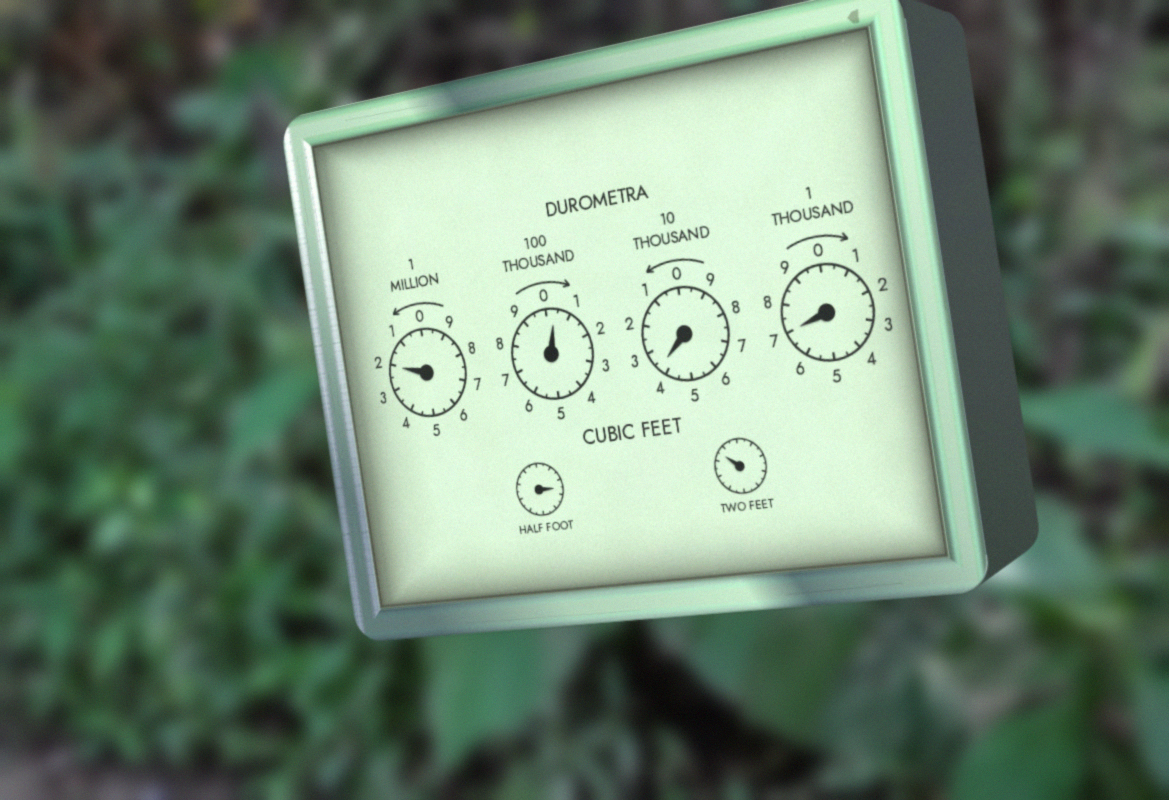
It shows value=203700 unit=ft³
